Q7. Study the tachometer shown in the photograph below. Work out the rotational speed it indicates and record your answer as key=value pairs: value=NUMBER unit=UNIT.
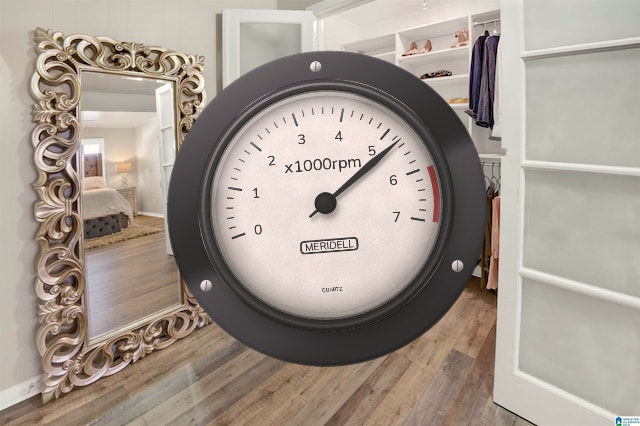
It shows value=5300 unit=rpm
